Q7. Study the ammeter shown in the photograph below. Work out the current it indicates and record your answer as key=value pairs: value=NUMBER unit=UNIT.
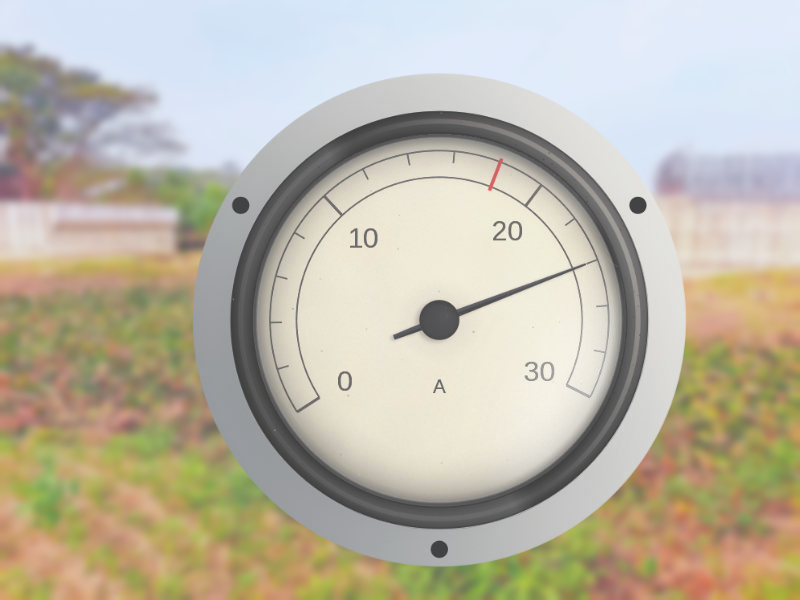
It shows value=24 unit=A
